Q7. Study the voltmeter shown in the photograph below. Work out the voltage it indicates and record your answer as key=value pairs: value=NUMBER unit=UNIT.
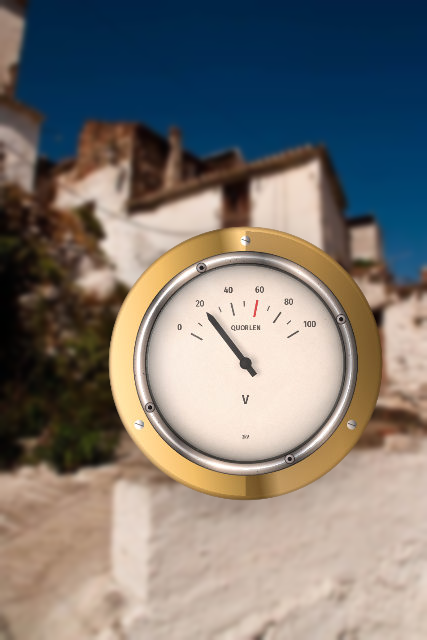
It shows value=20 unit=V
